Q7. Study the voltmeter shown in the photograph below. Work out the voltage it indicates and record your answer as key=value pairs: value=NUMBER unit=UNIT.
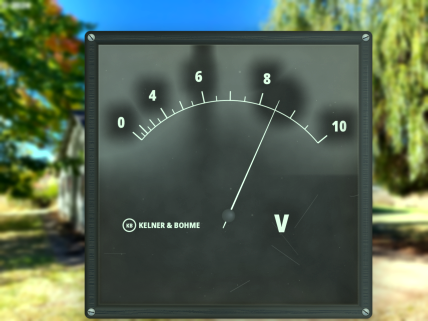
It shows value=8.5 unit=V
